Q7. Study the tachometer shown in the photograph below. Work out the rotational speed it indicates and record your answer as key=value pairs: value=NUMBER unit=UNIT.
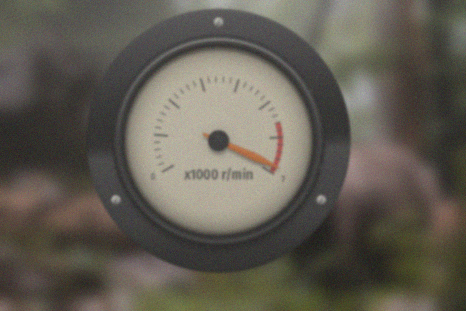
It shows value=6800 unit=rpm
